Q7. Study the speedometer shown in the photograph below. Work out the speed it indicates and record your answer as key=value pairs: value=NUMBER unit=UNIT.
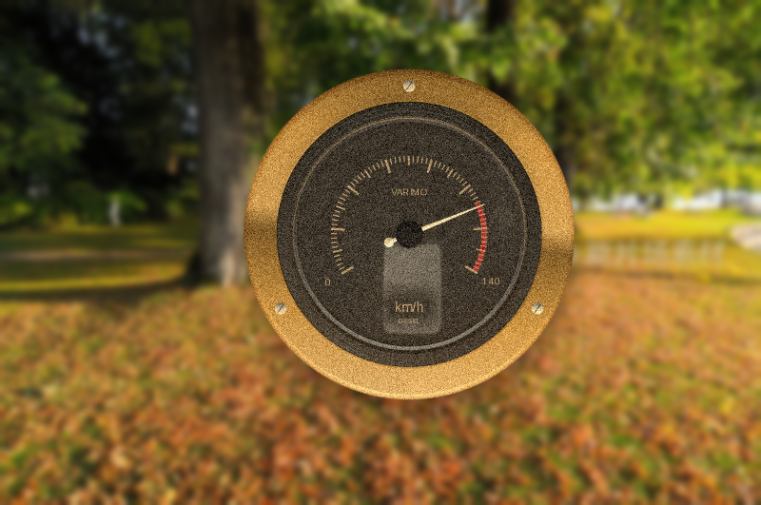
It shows value=110 unit=km/h
